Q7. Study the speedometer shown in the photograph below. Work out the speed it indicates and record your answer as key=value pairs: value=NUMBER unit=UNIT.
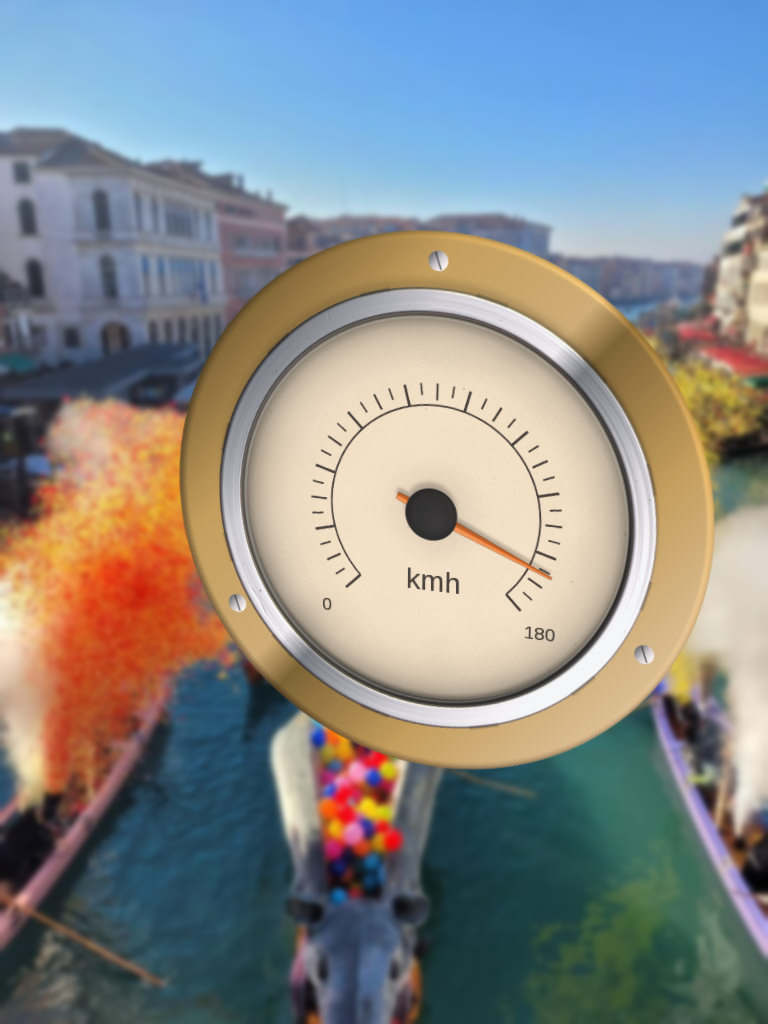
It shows value=165 unit=km/h
